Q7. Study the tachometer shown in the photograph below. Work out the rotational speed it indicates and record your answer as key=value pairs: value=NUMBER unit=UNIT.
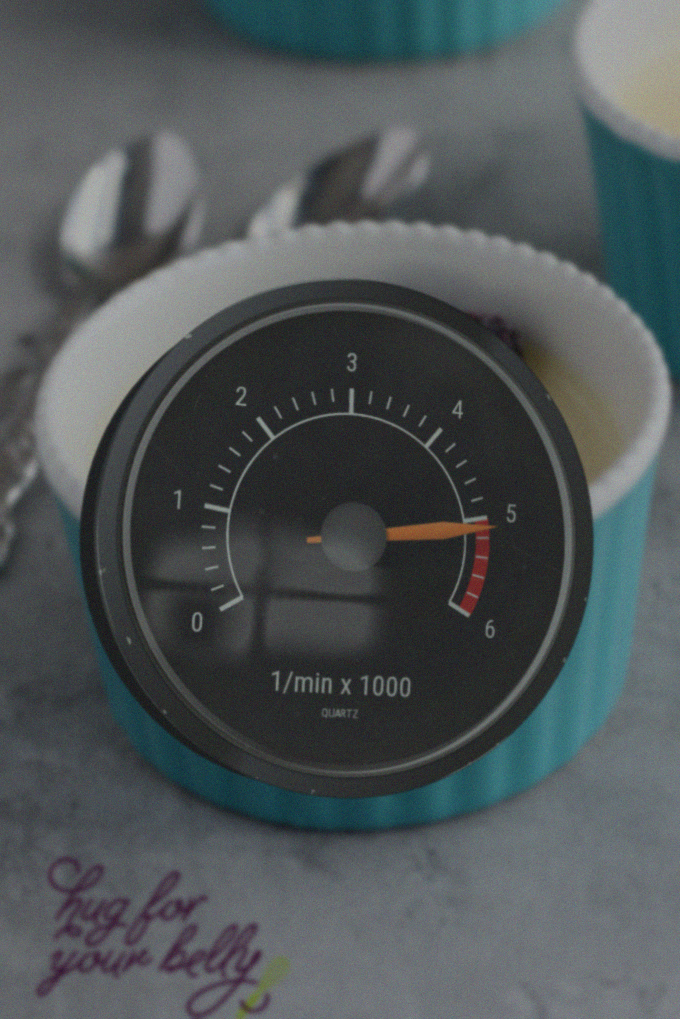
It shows value=5100 unit=rpm
